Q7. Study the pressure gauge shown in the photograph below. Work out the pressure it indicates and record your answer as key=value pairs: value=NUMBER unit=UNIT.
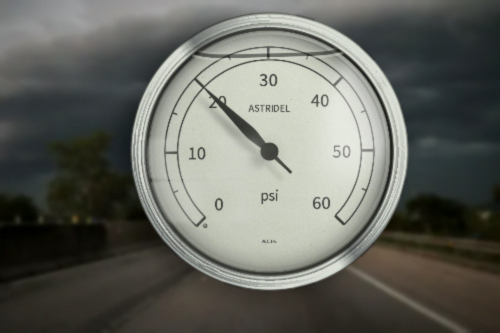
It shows value=20 unit=psi
